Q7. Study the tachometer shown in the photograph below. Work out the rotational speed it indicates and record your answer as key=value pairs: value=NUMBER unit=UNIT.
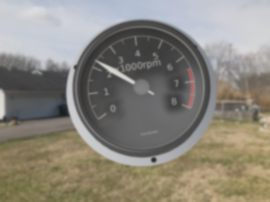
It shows value=2250 unit=rpm
